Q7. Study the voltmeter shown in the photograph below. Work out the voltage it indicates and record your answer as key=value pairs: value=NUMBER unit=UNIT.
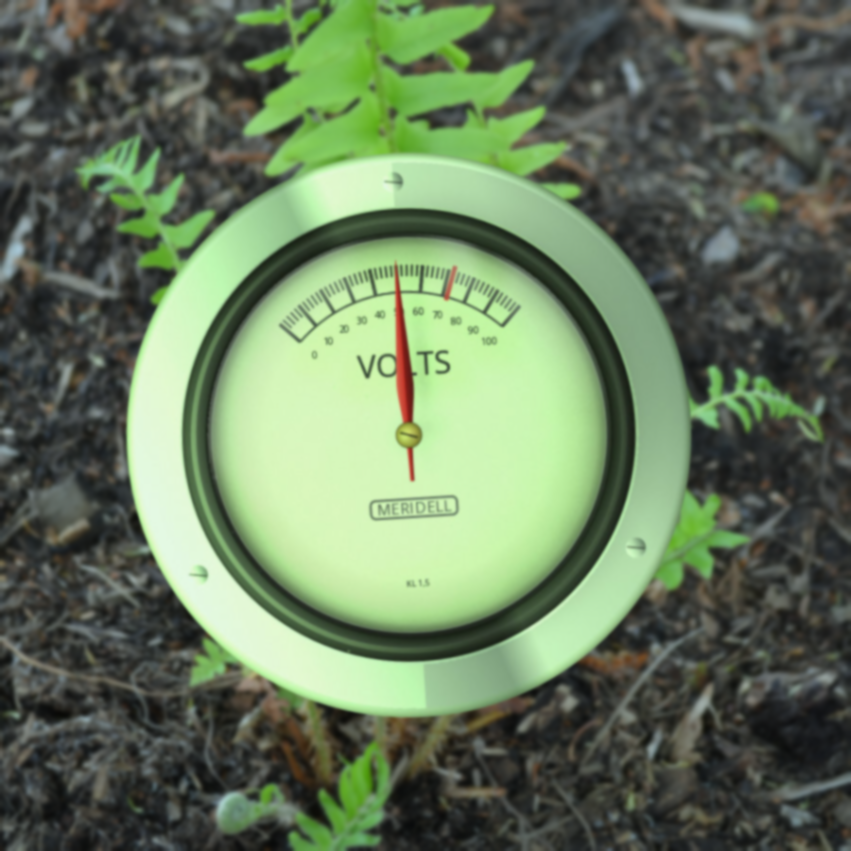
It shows value=50 unit=V
